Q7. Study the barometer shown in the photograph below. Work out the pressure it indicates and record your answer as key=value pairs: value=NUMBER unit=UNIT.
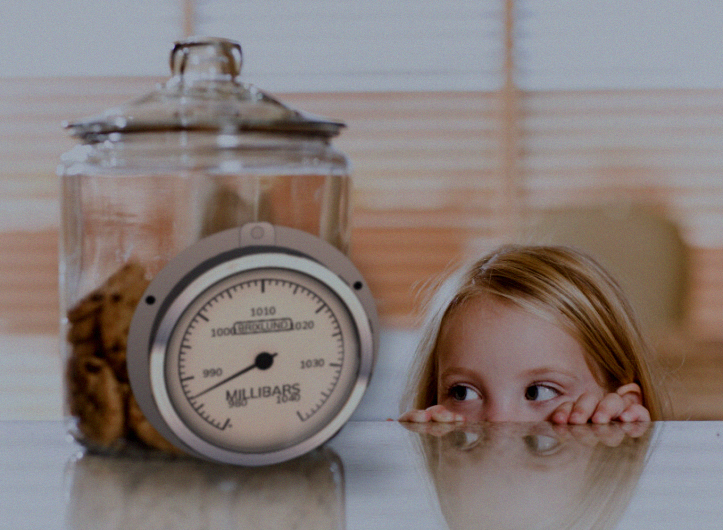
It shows value=987 unit=mbar
